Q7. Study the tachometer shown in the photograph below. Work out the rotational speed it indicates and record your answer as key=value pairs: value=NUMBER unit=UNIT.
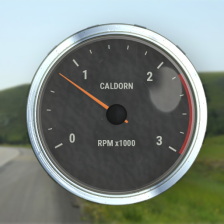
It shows value=800 unit=rpm
